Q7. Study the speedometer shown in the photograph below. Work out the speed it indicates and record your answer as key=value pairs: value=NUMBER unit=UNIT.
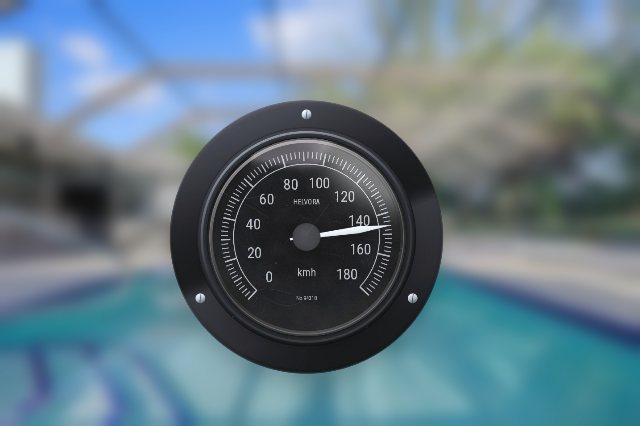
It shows value=146 unit=km/h
